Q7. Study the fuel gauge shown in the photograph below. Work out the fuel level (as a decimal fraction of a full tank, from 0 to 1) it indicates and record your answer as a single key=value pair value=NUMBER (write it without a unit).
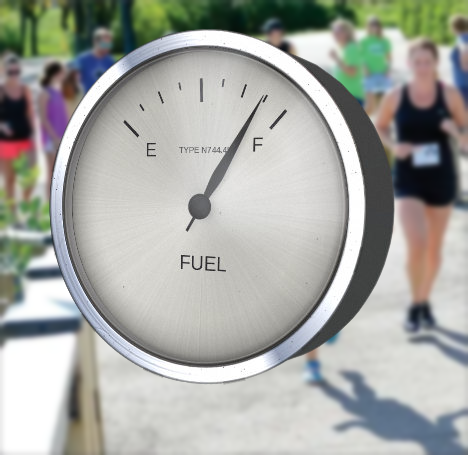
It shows value=0.875
